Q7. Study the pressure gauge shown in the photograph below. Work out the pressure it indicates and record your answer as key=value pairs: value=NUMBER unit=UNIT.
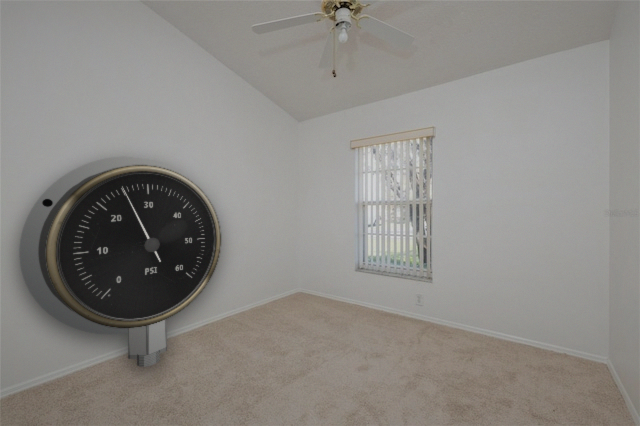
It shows value=25 unit=psi
